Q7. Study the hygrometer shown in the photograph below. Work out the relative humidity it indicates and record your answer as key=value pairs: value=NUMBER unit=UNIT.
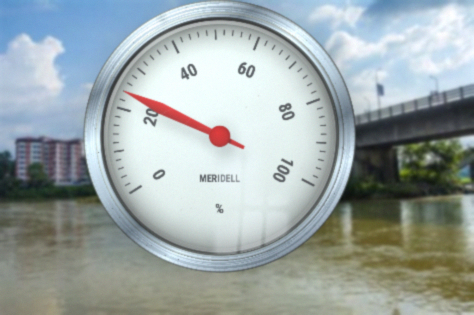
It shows value=24 unit=%
